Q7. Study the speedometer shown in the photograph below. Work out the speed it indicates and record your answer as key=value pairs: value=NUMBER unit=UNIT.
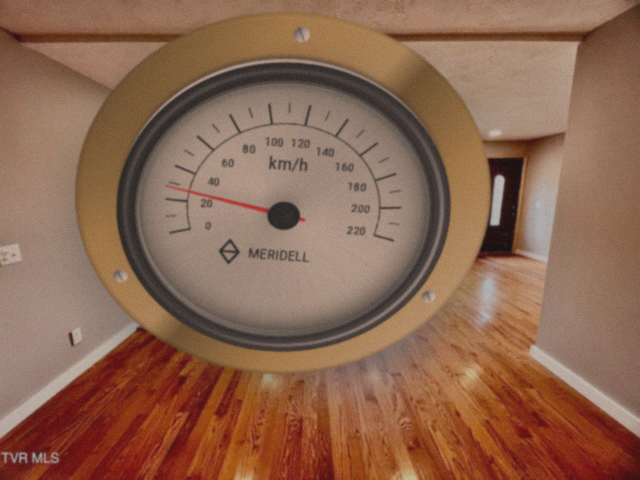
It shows value=30 unit=km/h
